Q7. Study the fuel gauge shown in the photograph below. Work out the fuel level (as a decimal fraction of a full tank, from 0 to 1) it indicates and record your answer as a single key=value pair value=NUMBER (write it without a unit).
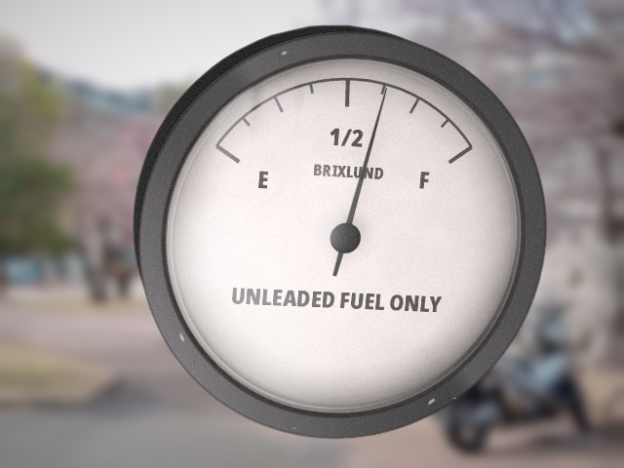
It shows value=0.625
